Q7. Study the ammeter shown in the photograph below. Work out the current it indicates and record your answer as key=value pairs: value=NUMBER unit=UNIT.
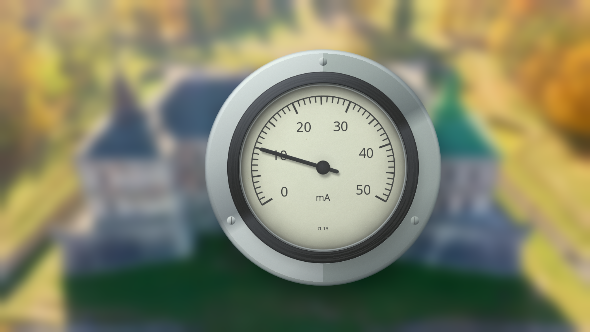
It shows value=10 unit=mA
